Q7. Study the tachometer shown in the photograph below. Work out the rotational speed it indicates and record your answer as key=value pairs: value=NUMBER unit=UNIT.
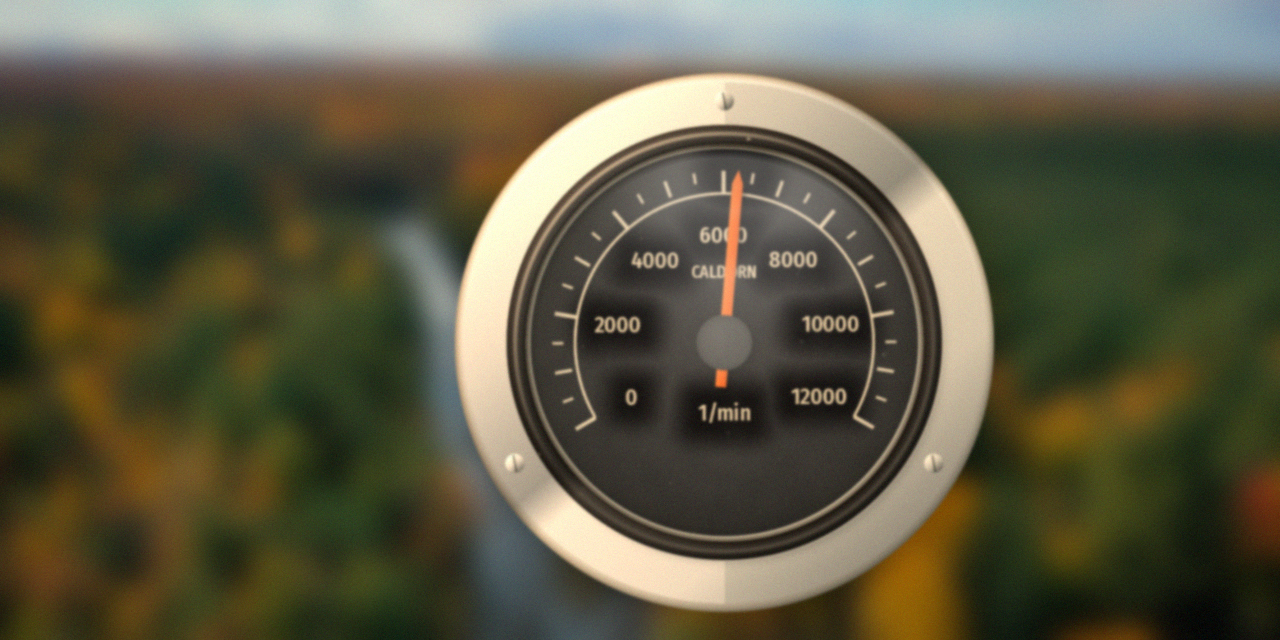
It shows value=6250 unit=rpm
